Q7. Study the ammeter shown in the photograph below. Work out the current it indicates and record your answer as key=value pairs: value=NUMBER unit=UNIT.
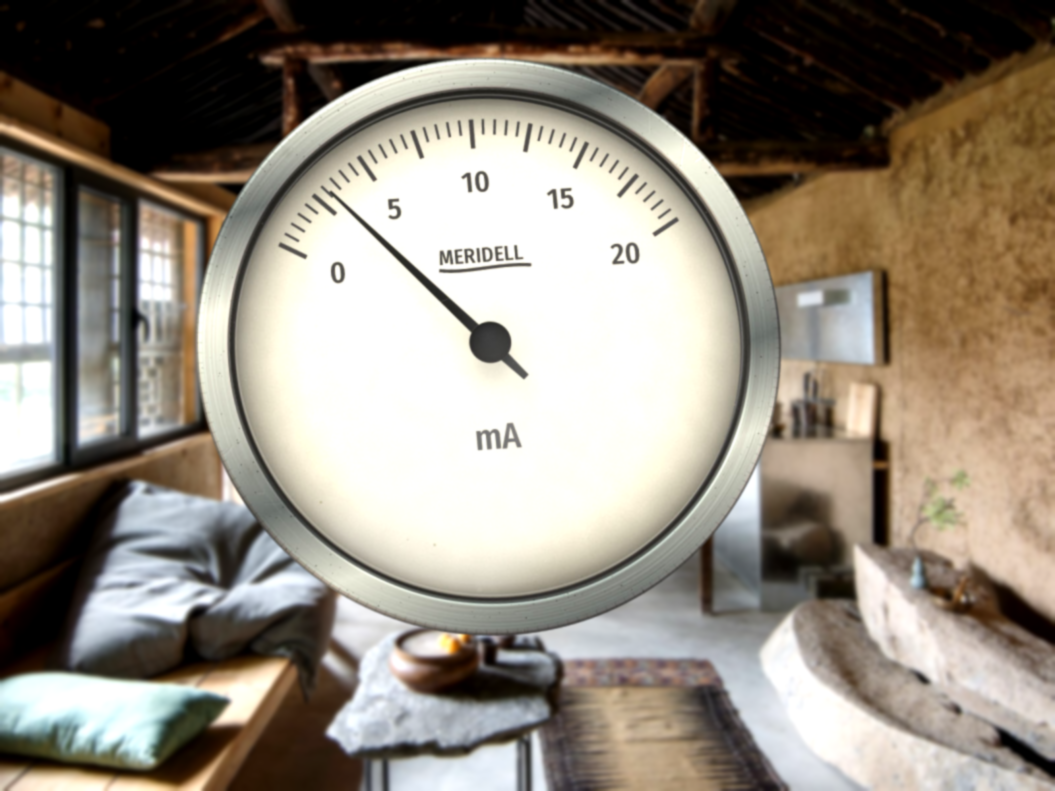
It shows value=3 unit=mA
